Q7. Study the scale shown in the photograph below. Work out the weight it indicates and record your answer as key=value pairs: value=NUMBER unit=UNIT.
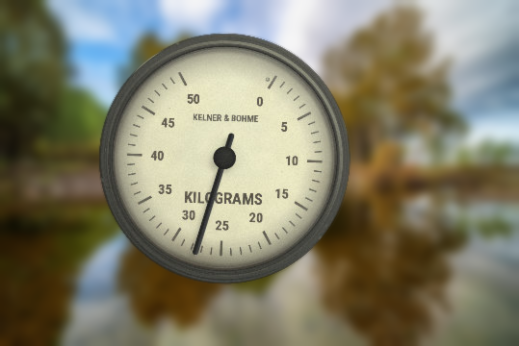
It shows value=27.5 unit=kg
